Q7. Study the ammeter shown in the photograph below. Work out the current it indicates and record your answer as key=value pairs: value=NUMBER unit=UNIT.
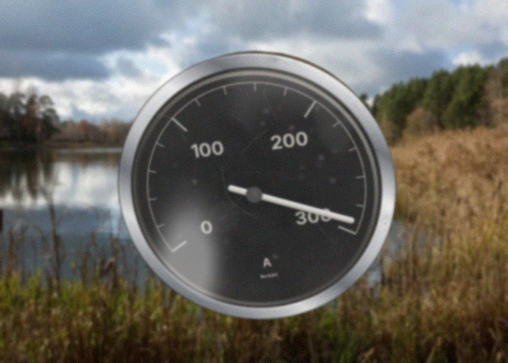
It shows value=290 unit=A
